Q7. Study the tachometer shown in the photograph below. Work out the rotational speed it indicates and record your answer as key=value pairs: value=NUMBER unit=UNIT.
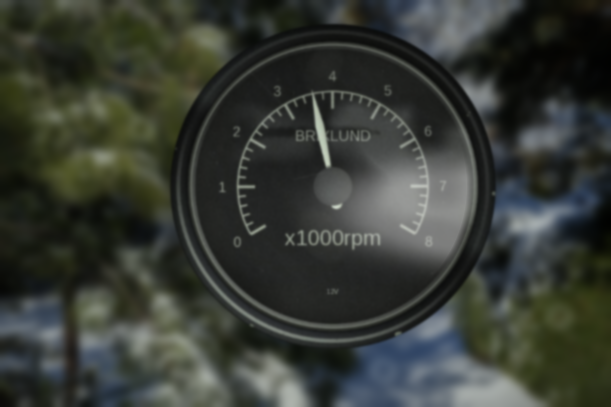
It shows value=3600 unit=rpm
